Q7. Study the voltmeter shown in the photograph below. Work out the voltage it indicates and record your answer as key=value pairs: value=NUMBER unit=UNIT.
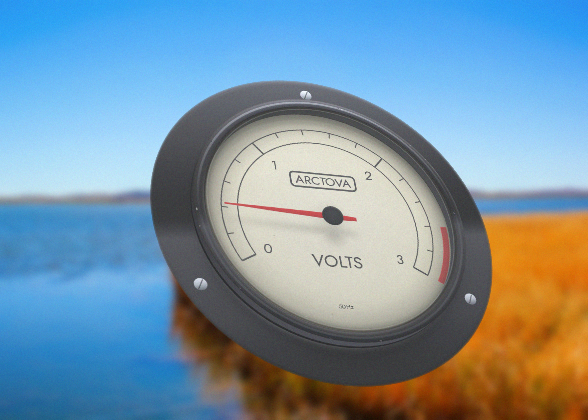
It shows value=0.4 unit=V
